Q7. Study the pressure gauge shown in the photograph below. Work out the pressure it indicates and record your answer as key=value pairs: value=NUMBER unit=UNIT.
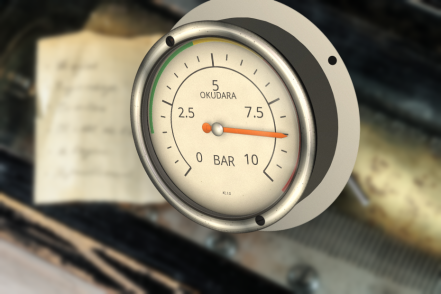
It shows value=8.5 unit=bar
